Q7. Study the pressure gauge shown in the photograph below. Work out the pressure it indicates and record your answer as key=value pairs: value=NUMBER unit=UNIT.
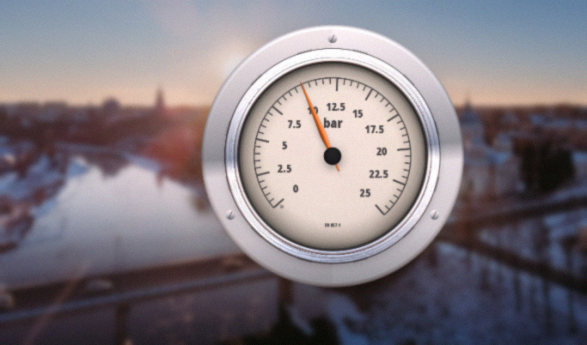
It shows value=10 unit=bar
